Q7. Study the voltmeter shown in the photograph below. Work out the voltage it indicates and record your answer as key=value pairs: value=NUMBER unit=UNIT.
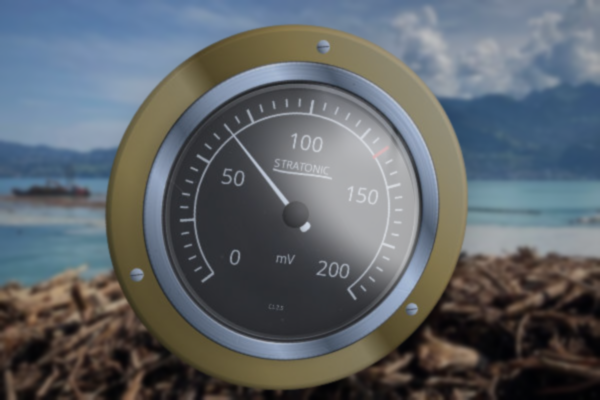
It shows value=65 unit=mV
